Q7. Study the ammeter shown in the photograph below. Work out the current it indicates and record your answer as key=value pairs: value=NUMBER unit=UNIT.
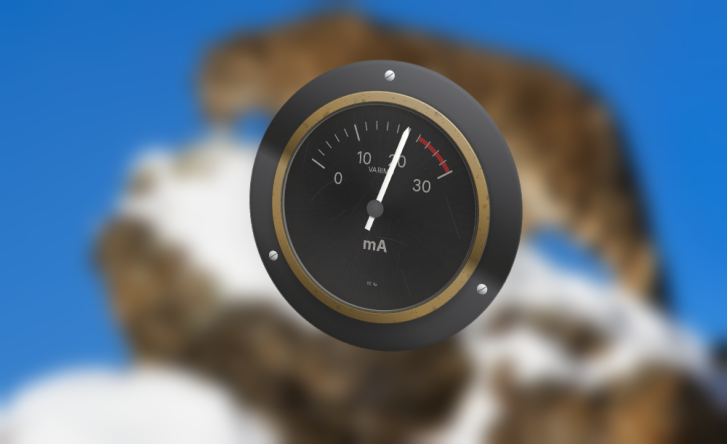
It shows value=20 unit=mA
